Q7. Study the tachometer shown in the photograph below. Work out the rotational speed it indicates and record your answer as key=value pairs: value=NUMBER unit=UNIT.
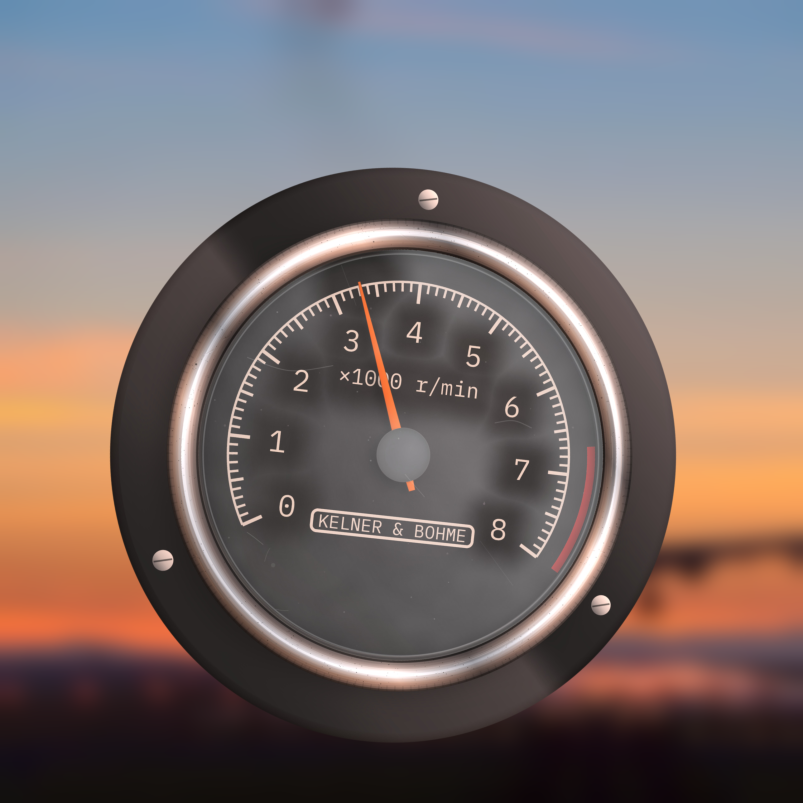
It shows value=3300 unit=rpm
